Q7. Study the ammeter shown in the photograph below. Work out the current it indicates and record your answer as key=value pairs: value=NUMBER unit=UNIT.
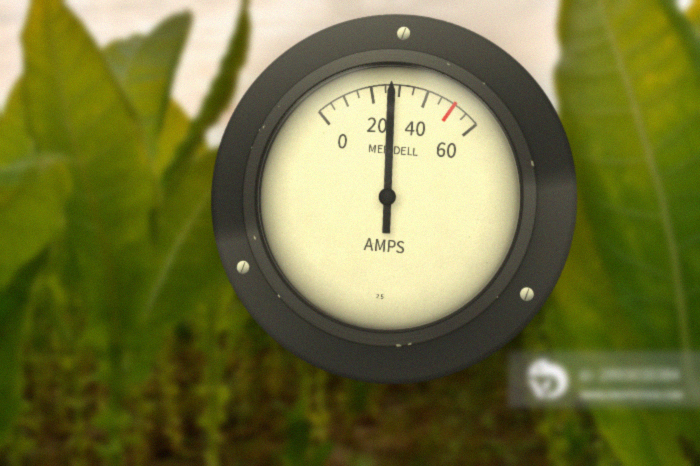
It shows value=27.5 unit=A
